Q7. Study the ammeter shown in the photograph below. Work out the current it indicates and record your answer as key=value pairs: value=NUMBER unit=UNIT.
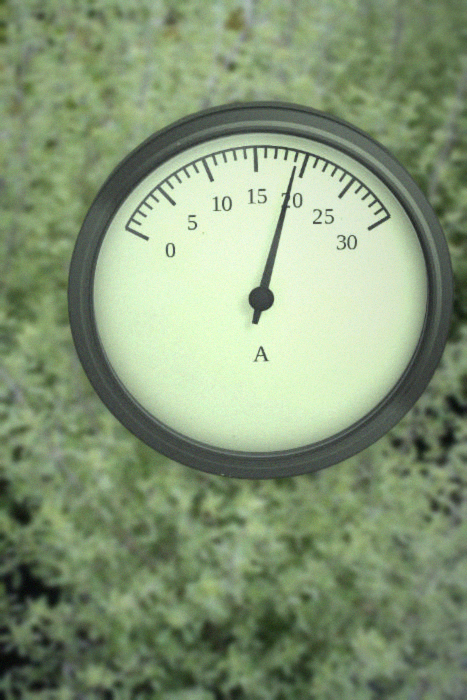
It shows value=19 unit=A
